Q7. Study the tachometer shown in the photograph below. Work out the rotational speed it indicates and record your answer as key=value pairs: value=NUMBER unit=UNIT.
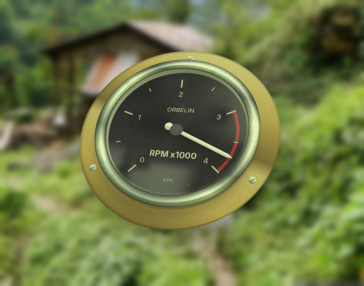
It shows value=3750 unit=rpm
